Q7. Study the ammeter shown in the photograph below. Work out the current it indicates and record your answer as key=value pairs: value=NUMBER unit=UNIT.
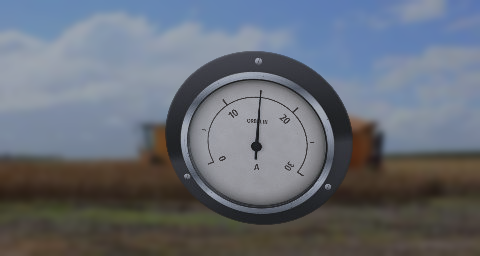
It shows value=15 unit=A
